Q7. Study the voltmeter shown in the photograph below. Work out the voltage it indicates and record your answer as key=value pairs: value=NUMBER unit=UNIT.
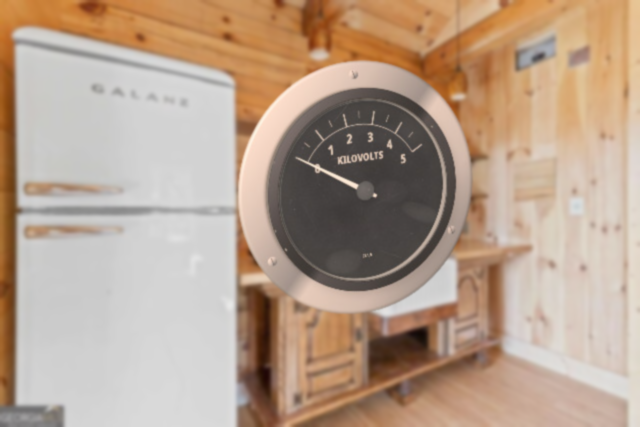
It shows value=0 unit=kV
